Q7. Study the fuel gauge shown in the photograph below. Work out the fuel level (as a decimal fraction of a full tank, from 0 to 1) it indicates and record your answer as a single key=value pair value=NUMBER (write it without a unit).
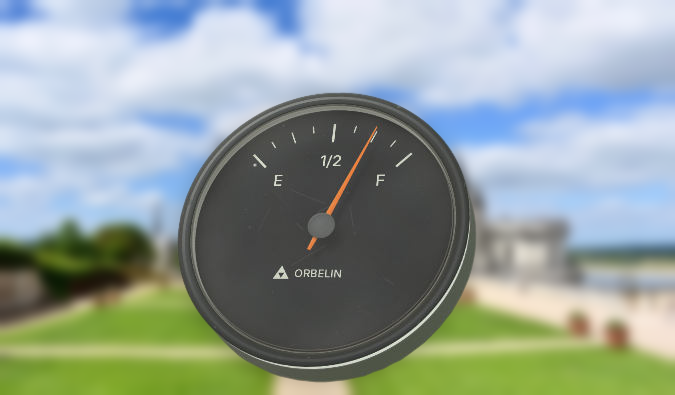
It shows value=0.75
